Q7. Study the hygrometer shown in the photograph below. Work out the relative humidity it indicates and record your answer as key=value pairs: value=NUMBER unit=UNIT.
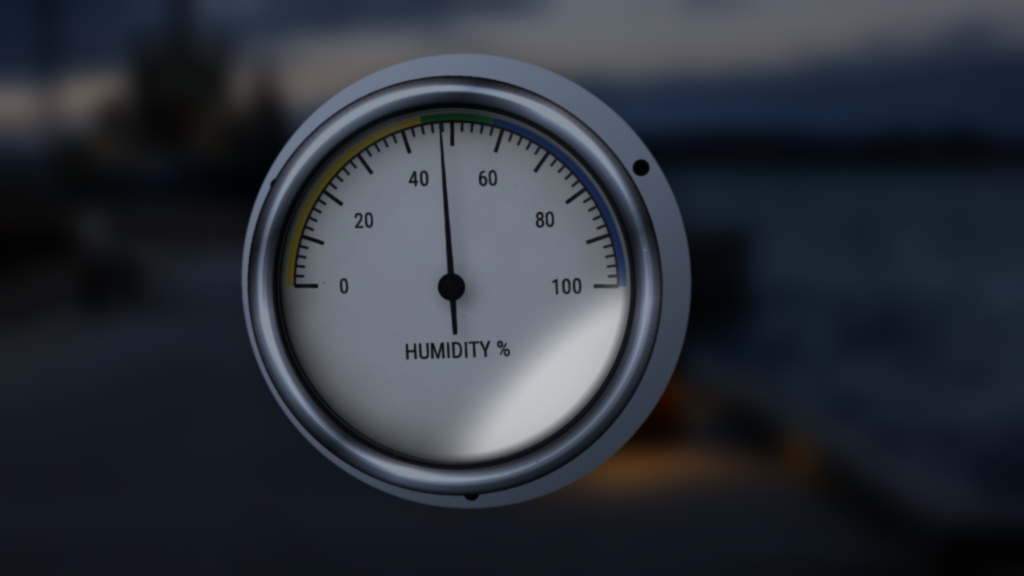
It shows value=48 unit=%
